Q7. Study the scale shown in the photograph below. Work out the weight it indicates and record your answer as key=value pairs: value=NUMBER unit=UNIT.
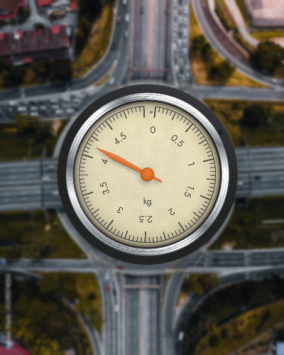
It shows value=4.15 unit=kg
